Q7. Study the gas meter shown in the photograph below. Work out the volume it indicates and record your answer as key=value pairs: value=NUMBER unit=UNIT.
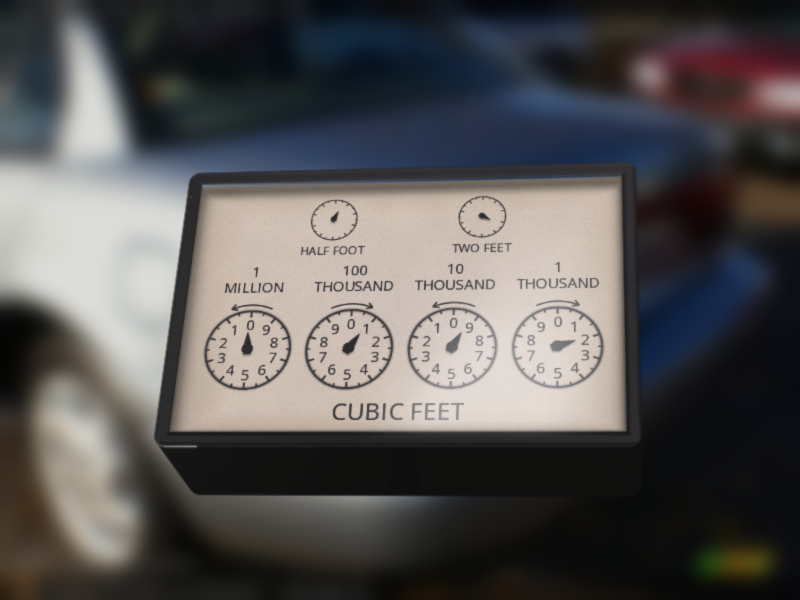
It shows value=9200 unit=ft³
